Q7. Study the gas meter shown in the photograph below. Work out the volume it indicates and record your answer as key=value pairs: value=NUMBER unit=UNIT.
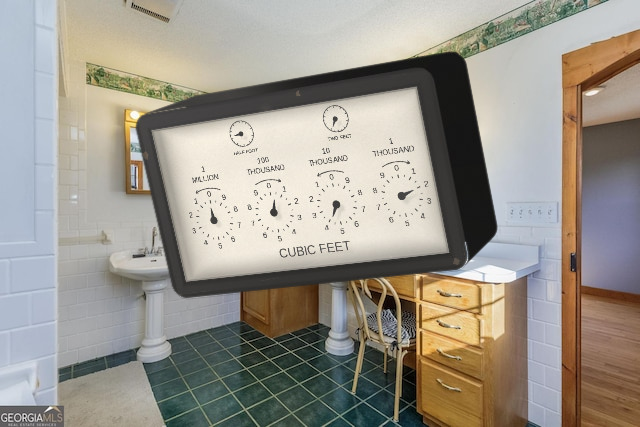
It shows value=4200 unit=ft³
